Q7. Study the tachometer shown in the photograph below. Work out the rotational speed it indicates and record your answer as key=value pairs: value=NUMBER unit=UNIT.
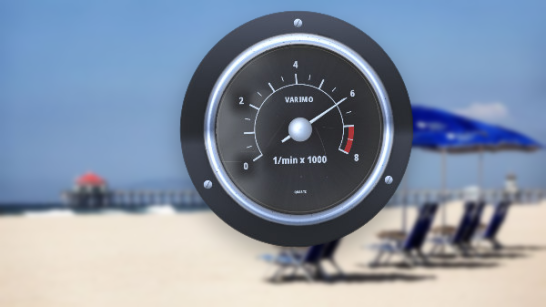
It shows value=6000 unit=rpm
